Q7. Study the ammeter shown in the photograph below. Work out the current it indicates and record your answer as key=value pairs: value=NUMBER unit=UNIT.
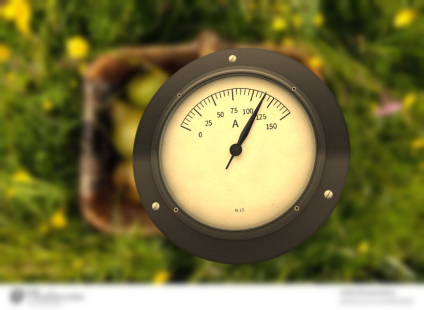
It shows value=115 unit=A
